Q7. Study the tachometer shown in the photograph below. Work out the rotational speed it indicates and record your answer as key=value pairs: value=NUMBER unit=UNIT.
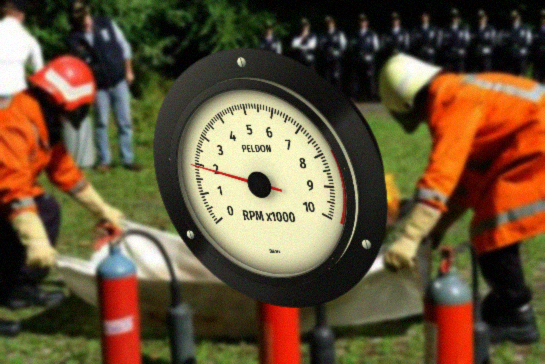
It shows value=2000 unit=rpm
